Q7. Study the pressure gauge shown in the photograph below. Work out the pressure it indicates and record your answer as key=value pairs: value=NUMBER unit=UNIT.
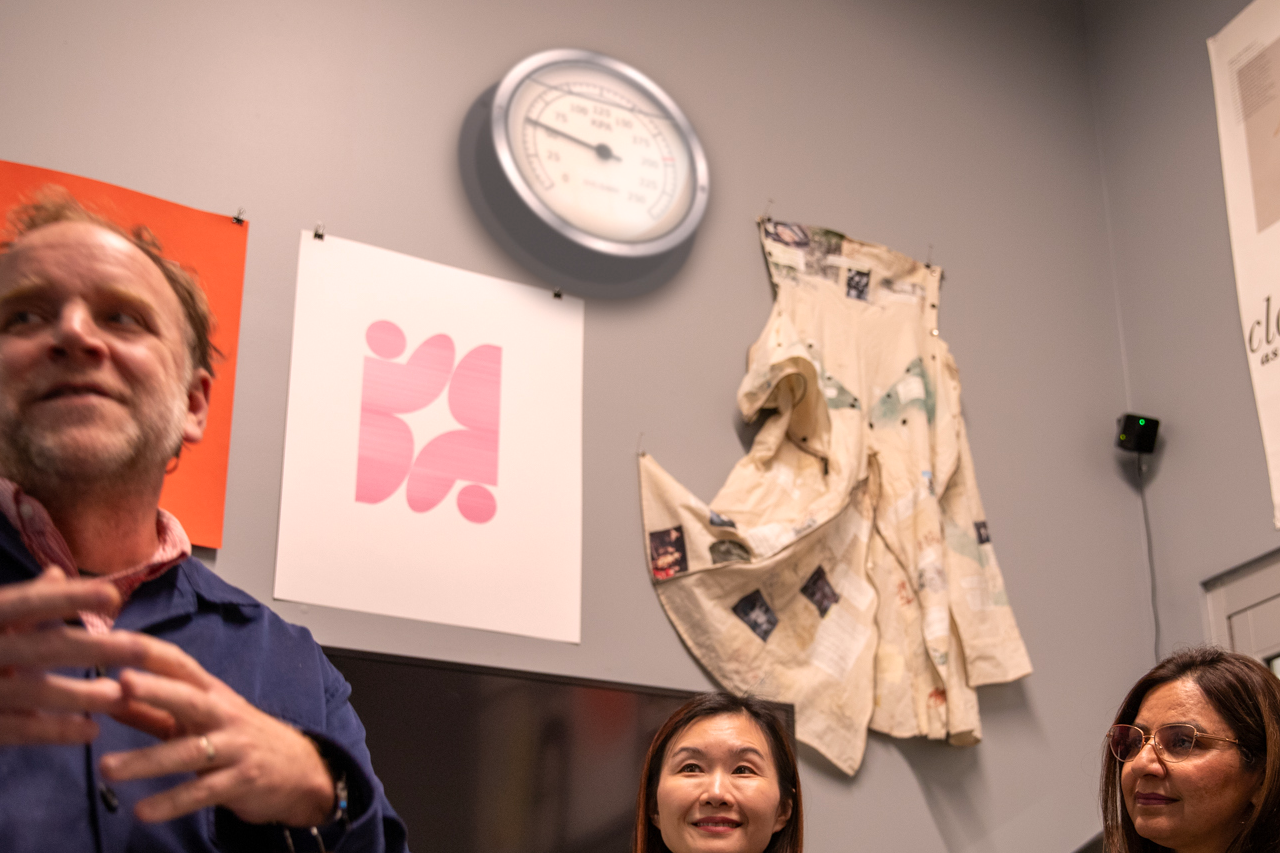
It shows value=50 unit=kPa
